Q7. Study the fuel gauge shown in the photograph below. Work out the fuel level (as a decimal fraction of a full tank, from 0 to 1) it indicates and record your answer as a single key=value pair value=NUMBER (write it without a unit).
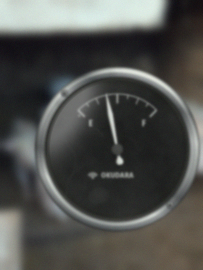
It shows value=0.375
